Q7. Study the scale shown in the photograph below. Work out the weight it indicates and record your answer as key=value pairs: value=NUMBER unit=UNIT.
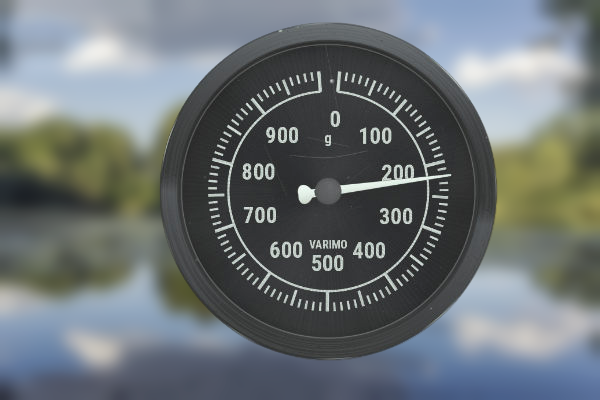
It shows value=220 unit=g
